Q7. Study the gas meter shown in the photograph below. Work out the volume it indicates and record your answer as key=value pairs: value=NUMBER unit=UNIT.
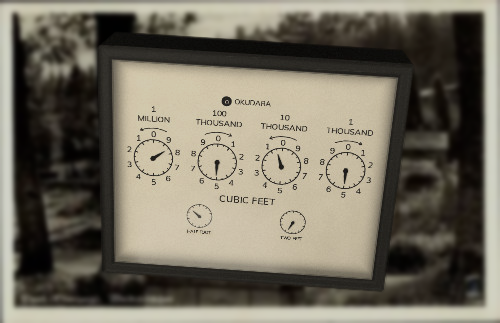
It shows value=850500 unit=ft³
